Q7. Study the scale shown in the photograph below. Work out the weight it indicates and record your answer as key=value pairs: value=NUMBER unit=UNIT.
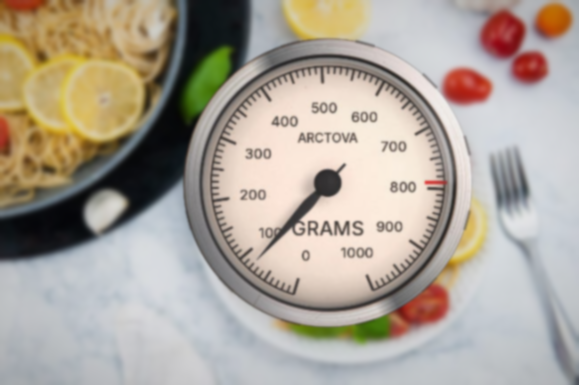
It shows value=80 unit=g
